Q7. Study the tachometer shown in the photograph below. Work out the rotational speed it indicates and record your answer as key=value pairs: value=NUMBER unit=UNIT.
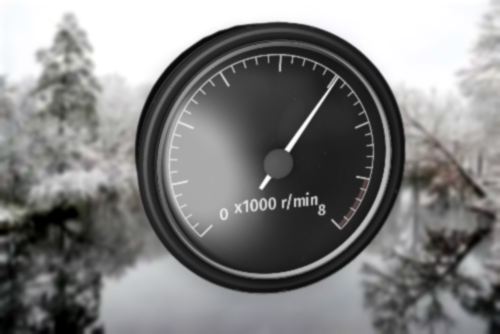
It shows value=5000 unit=rpm
